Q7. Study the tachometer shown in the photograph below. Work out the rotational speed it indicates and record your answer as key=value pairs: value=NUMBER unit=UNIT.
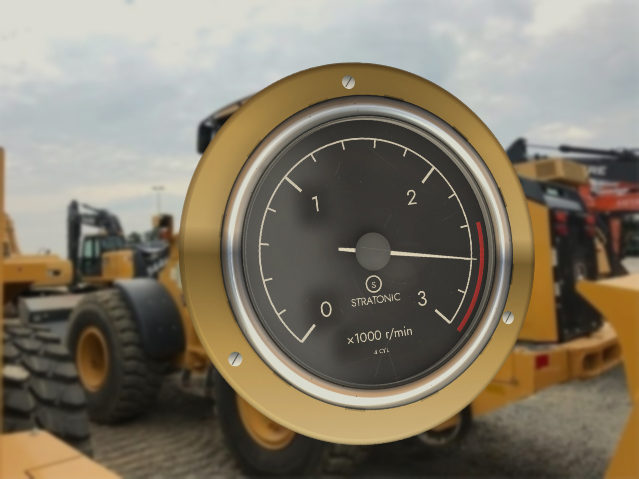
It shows value=2600 unit=rpm
